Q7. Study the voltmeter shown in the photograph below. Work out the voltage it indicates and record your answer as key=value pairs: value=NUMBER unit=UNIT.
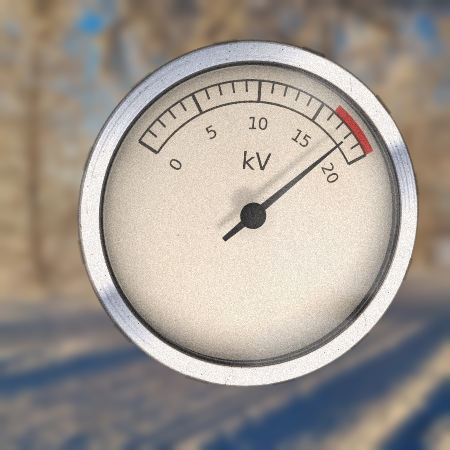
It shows value=18 unit=kV
